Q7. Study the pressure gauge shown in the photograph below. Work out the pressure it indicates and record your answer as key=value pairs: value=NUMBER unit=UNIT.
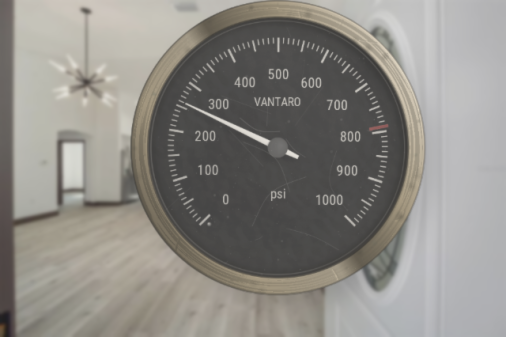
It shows value=260 unit=psi
